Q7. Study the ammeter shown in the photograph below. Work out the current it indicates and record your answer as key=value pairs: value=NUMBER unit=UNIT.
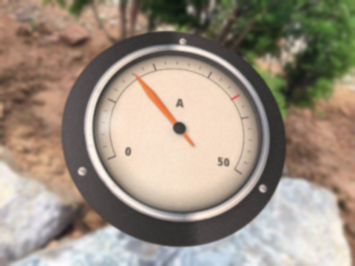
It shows value=16 unit=A
